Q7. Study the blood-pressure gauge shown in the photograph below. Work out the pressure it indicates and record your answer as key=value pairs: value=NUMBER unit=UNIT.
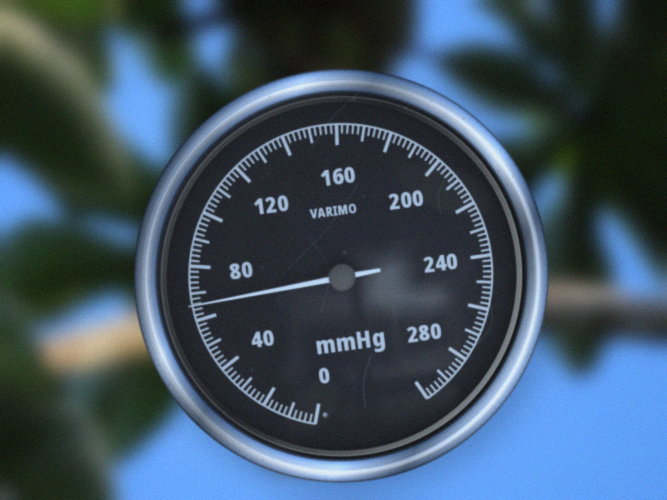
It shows value=66 unit=mmHg
